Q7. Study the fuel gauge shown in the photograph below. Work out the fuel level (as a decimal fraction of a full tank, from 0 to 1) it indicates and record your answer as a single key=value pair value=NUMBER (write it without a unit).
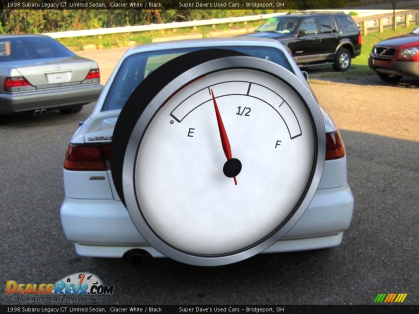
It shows value=0.25
